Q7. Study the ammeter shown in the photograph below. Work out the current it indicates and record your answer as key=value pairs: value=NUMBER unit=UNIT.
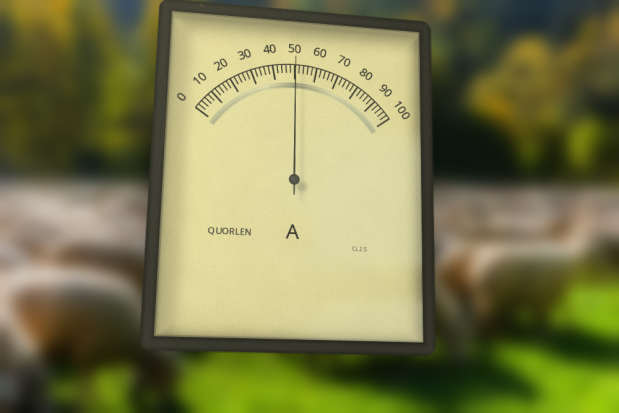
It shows value=50 unit=A
